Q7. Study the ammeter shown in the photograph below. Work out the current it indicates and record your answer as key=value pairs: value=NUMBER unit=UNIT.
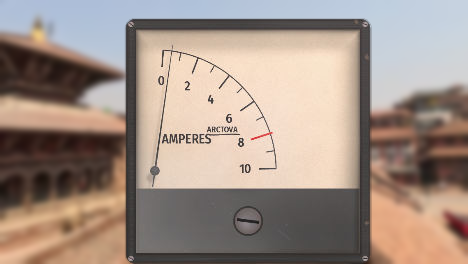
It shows value=0.5 unit=A
